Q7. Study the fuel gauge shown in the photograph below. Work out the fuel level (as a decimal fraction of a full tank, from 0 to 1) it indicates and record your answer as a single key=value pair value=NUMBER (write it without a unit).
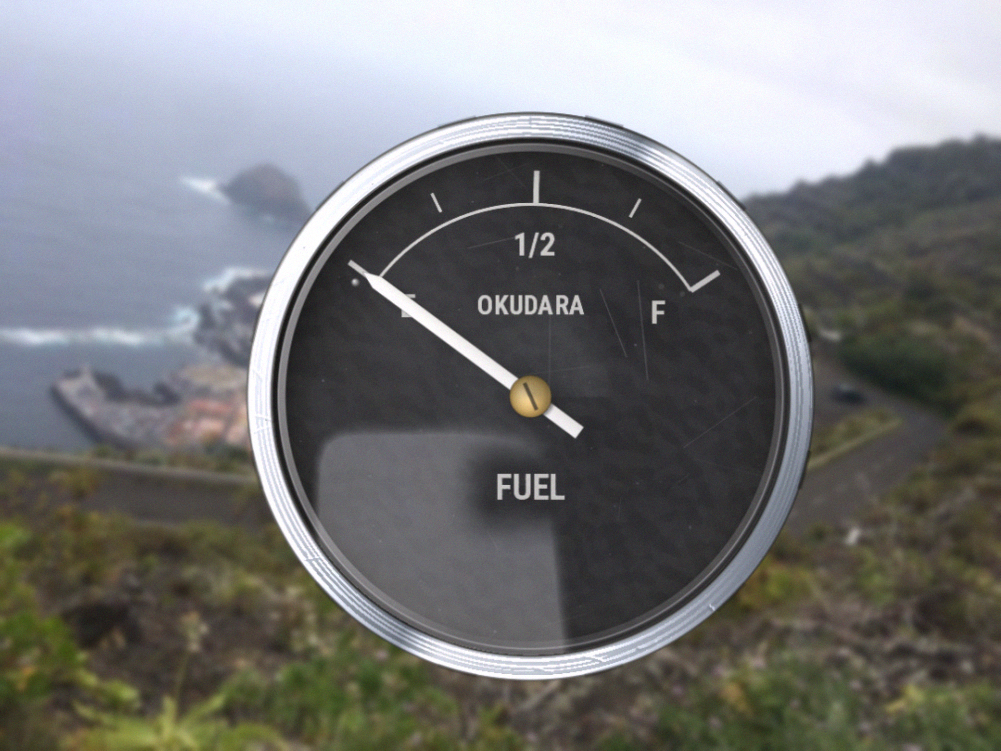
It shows value=0
